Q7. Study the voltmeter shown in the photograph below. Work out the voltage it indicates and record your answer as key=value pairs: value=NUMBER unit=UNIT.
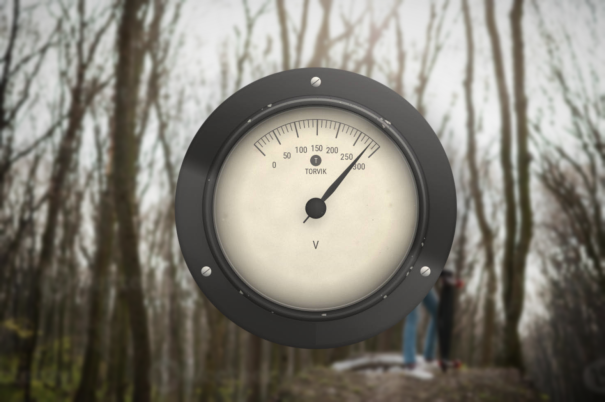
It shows value=280 unit=V
